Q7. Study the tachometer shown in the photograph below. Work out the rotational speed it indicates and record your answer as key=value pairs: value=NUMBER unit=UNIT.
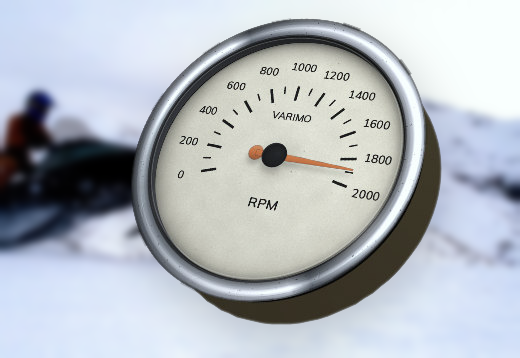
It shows value=1900 unit=rpm
